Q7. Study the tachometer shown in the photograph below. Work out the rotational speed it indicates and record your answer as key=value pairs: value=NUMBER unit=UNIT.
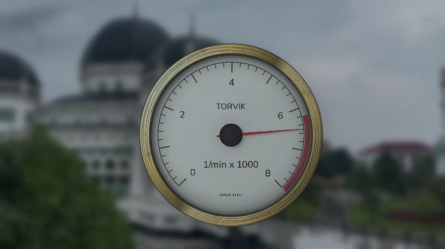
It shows value=6500 unit=rpm
